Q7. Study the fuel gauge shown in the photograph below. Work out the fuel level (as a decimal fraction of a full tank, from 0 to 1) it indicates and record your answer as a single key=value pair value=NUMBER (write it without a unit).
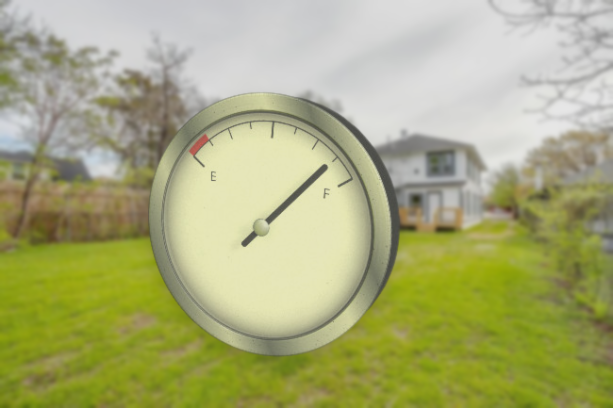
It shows value=0.875
